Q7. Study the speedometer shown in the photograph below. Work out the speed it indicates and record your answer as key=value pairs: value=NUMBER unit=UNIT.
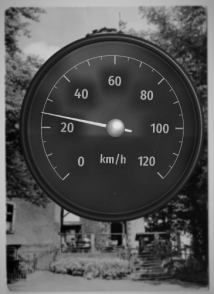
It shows value=25 unit=km/h
